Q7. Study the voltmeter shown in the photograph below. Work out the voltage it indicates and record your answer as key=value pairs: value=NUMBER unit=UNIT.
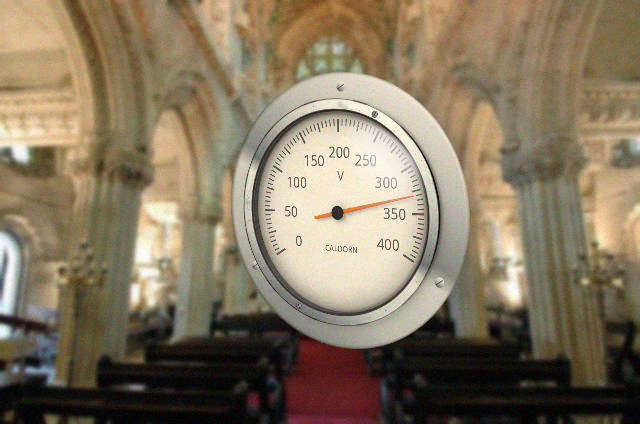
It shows value=330 unit=V
